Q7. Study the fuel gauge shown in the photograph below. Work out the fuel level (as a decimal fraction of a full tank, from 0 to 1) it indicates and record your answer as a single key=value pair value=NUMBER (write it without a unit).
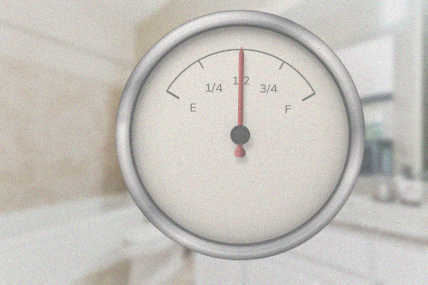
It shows value=0.5
